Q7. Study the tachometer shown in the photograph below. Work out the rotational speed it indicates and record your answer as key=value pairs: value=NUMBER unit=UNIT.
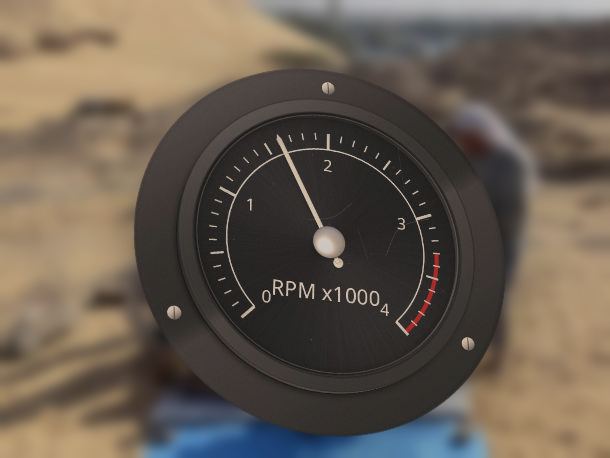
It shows value=1600 unit=rpm
